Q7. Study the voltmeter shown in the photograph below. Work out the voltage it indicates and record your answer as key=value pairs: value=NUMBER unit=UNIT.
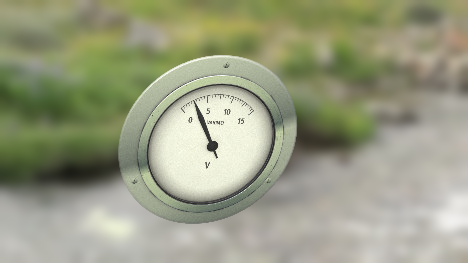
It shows value=2.5 unit=V
